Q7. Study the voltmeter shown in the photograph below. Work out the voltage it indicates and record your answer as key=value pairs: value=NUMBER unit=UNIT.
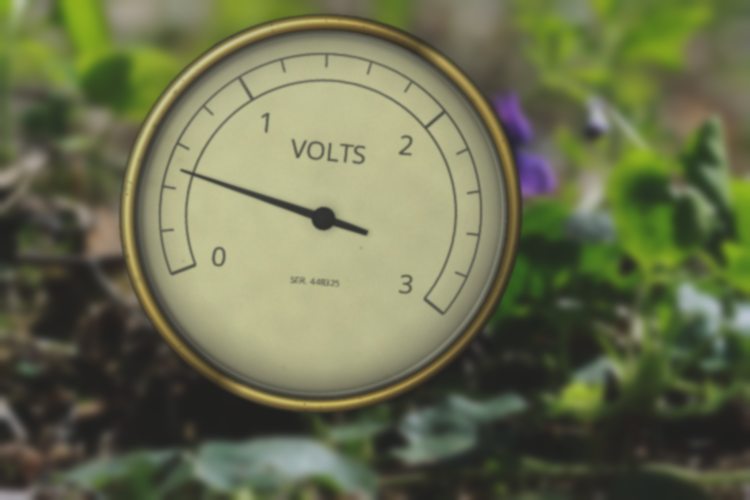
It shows value=0.5 unit=V
